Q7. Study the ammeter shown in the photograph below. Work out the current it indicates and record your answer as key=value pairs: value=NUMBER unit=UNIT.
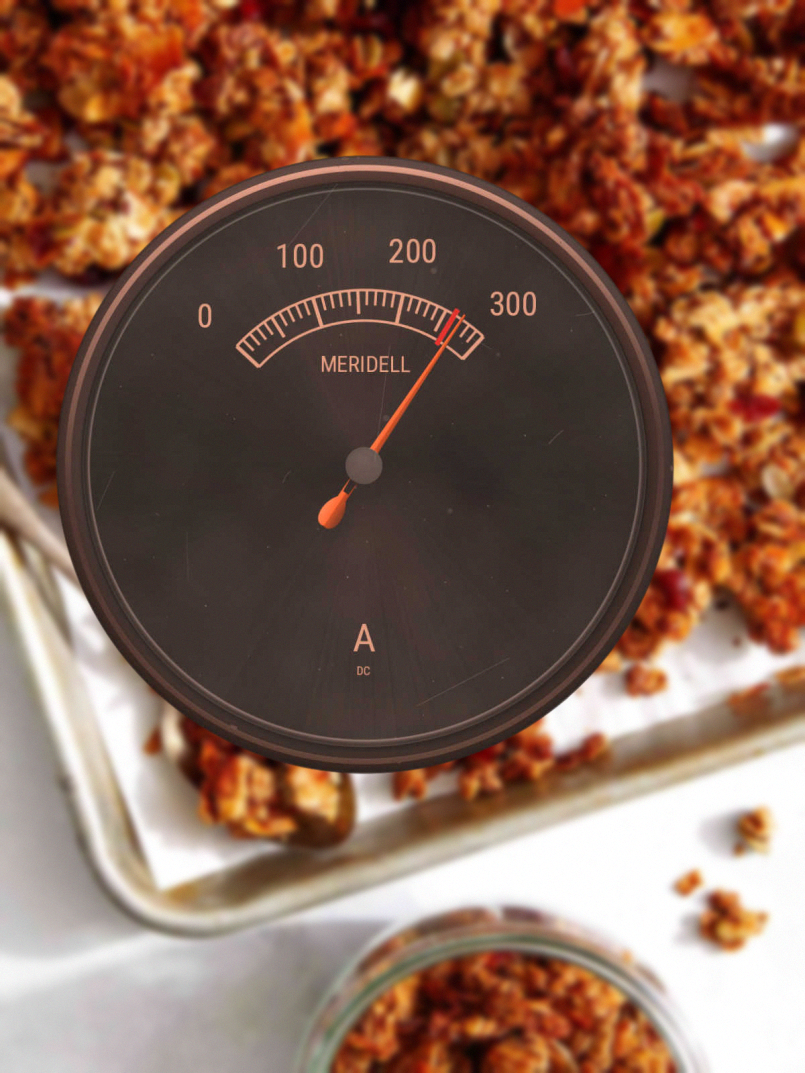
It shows value=270 unit=A
